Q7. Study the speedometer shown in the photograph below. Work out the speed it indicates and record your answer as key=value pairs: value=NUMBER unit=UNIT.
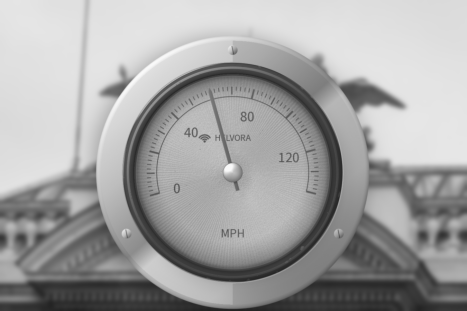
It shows value=60 unit=mph
